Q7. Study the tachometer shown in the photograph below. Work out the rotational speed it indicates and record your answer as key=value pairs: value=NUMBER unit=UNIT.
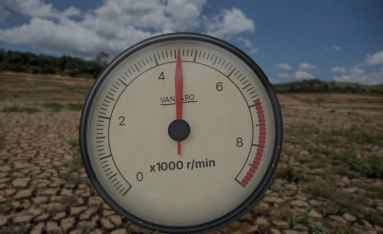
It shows value=4600 unit=rpm
